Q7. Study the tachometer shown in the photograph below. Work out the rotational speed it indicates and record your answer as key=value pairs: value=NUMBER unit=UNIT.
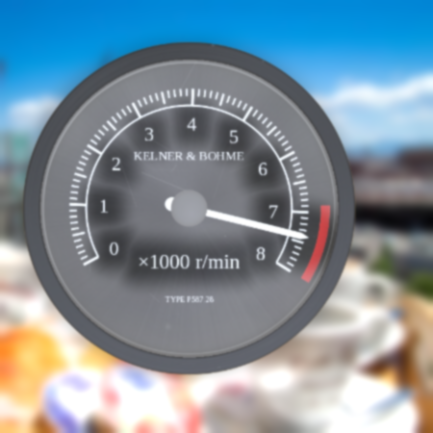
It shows value=7400 unit=rpm
